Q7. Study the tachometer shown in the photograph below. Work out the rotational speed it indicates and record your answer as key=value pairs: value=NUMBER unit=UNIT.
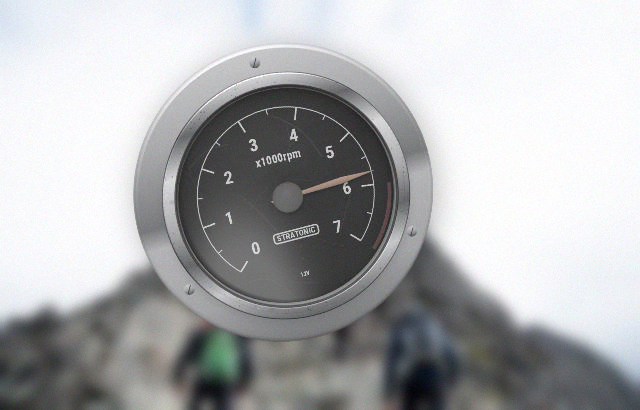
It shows value=5750 unit=rpm
